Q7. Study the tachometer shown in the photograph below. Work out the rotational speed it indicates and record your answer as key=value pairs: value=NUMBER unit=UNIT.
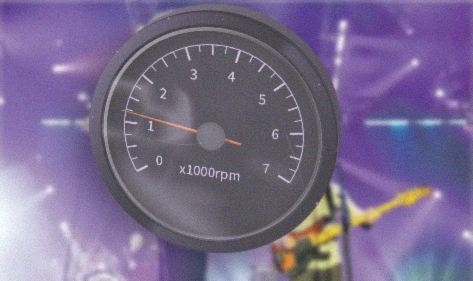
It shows value=1250 unit=rpm
